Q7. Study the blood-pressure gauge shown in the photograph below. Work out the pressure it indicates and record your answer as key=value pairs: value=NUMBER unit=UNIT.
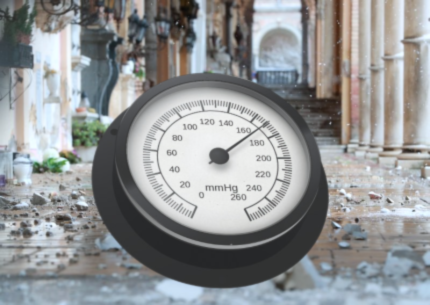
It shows value=170 unit=mmHg
